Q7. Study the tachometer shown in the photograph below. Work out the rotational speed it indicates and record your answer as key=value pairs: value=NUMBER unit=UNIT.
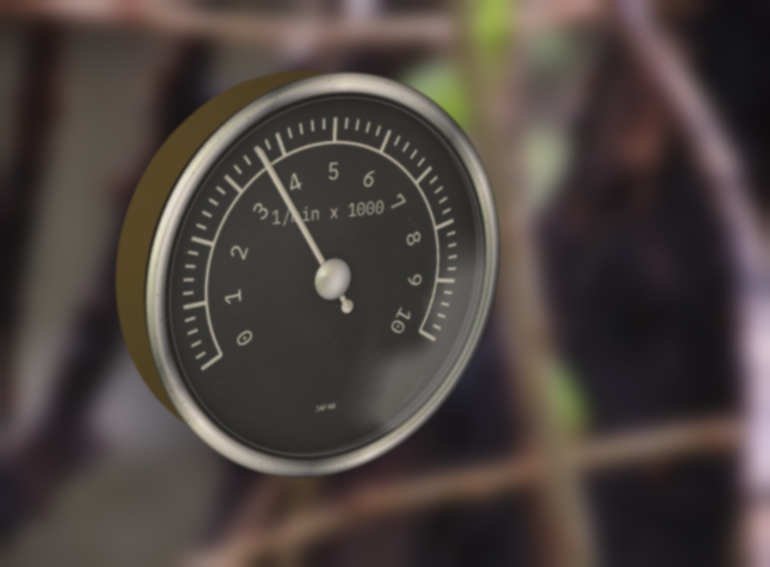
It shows value=3600 unit=rpm
